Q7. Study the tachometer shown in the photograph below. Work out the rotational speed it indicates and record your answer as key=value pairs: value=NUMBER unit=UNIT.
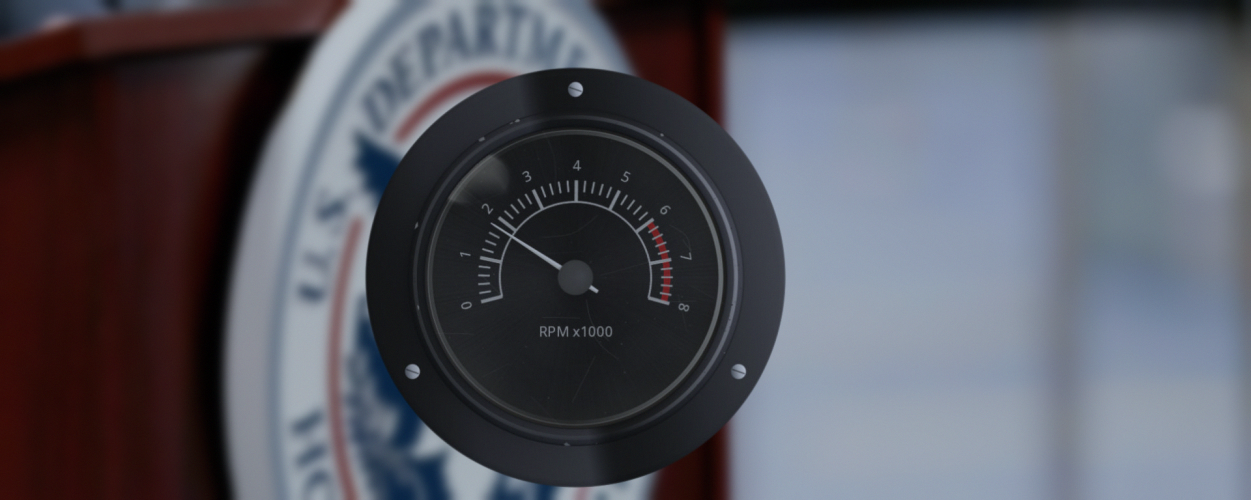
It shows value=1800 unit=rpm
